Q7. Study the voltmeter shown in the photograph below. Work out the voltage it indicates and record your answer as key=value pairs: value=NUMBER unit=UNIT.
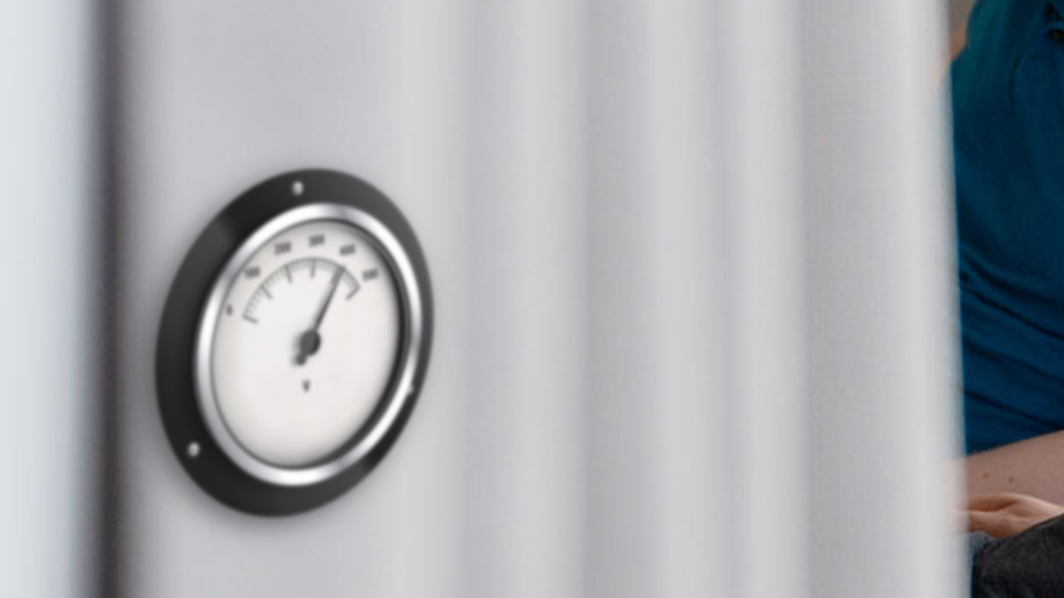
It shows value=400 unit=V
